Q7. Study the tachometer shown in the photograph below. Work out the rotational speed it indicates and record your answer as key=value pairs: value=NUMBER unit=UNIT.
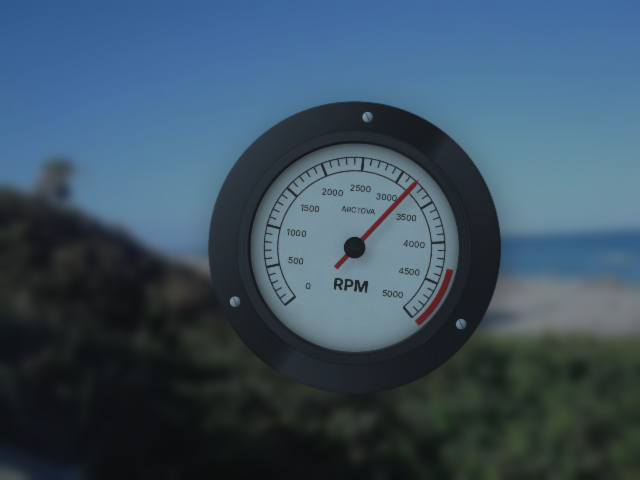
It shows value=3200 unit=rpm
